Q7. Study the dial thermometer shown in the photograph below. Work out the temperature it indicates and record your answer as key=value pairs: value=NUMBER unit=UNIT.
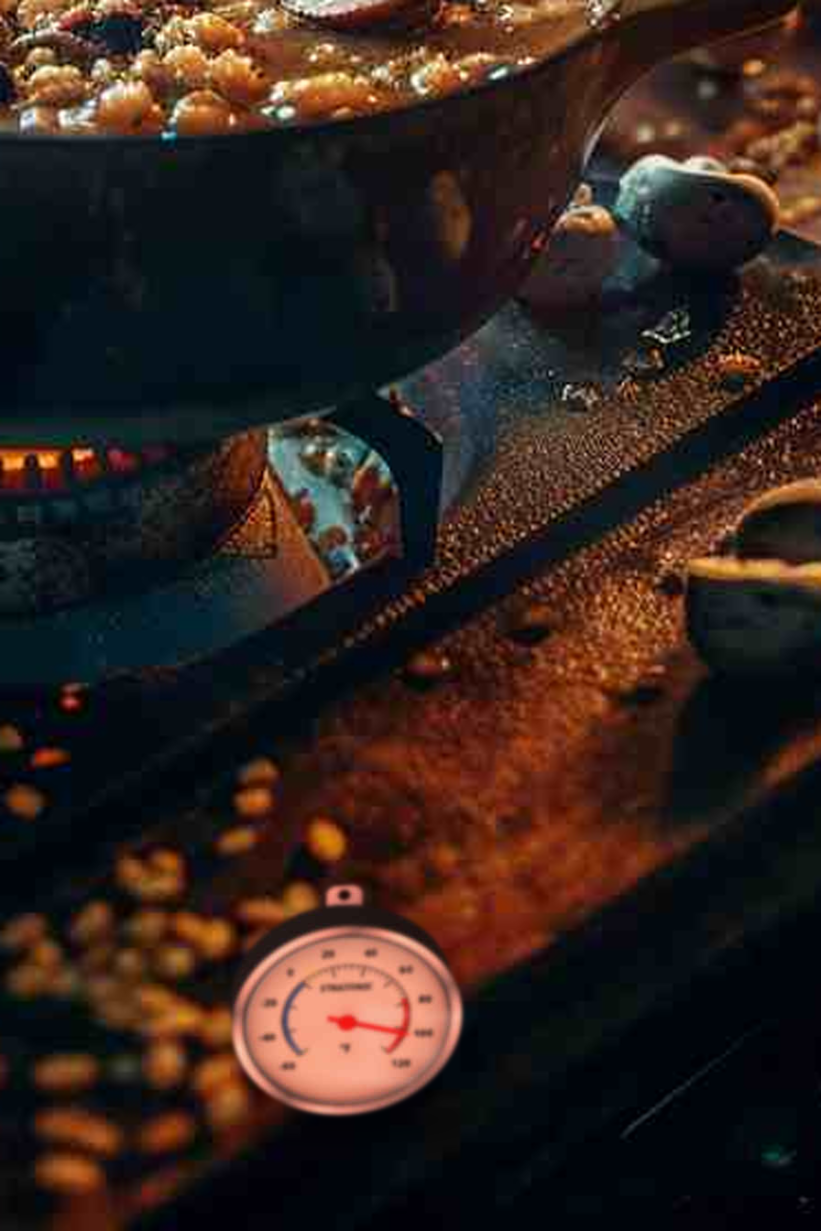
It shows value=100 unit=°F
